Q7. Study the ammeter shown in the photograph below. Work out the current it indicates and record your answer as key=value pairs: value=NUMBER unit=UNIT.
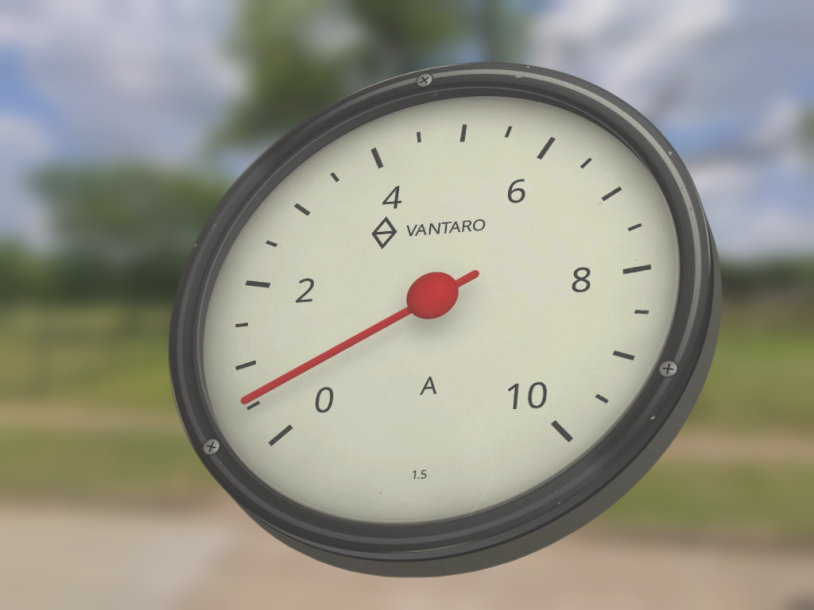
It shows value=0.5 unit=A
